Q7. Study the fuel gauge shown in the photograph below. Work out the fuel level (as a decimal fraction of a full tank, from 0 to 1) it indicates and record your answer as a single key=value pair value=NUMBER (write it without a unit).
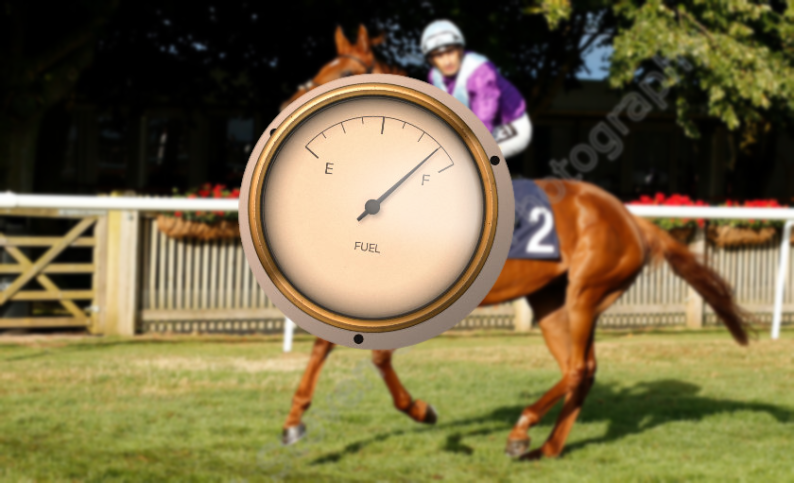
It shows value=0.875
